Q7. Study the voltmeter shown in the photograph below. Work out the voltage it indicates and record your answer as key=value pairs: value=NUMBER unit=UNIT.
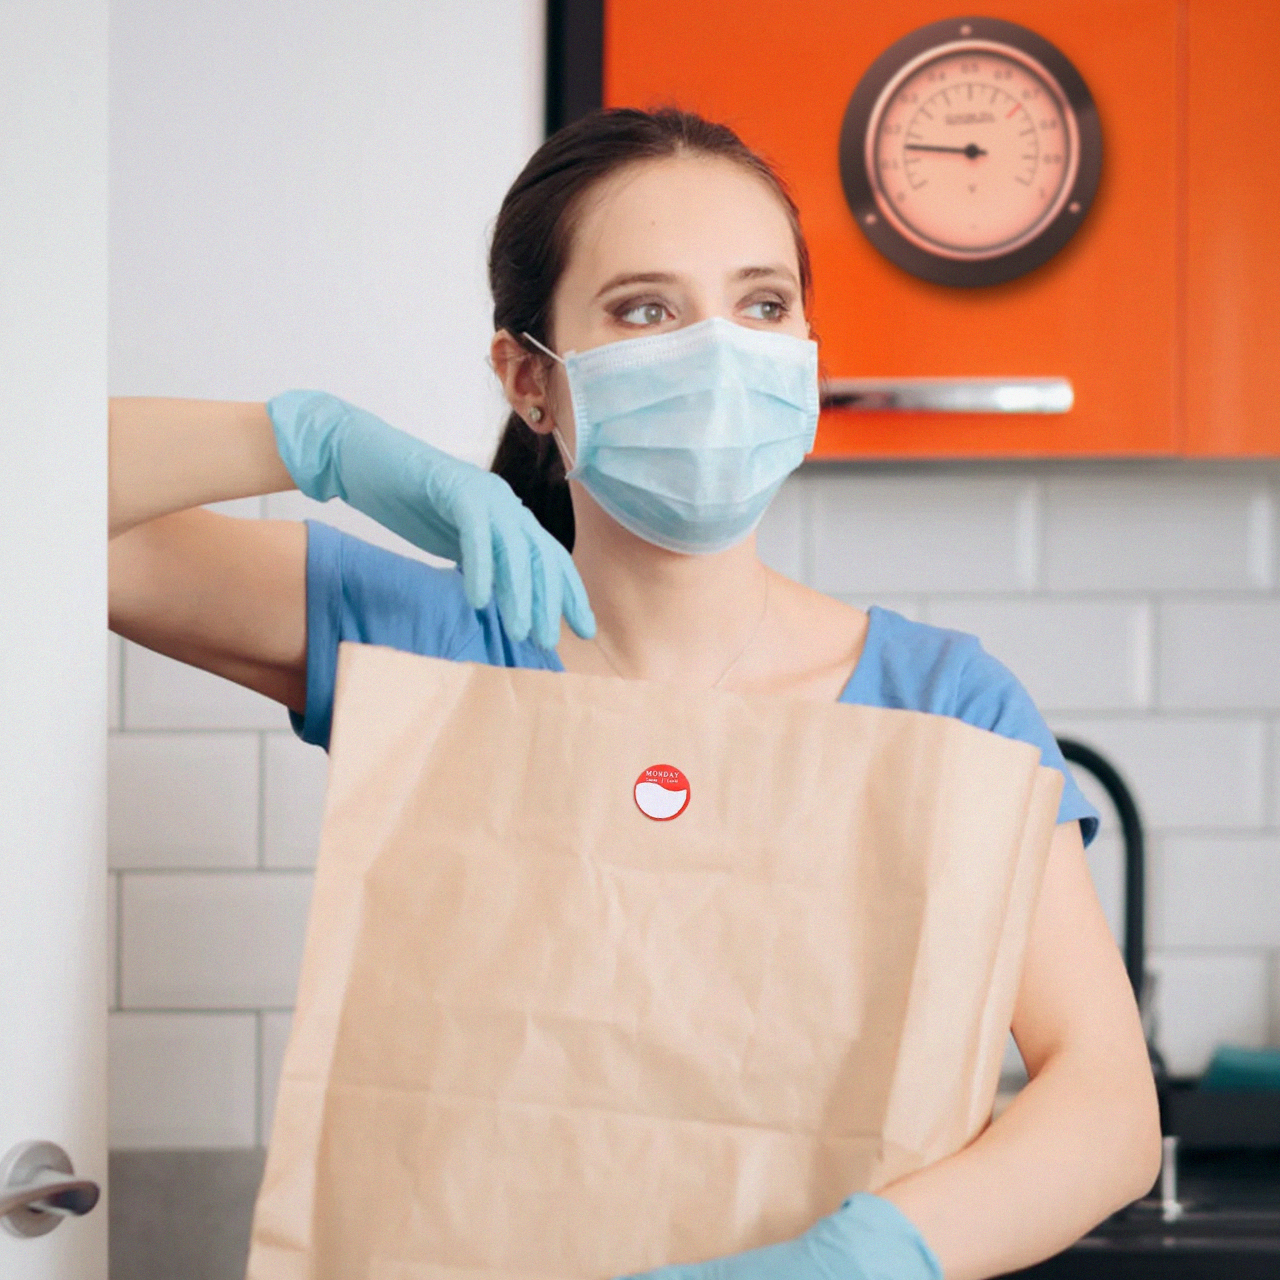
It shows value=0.15 unit=V
